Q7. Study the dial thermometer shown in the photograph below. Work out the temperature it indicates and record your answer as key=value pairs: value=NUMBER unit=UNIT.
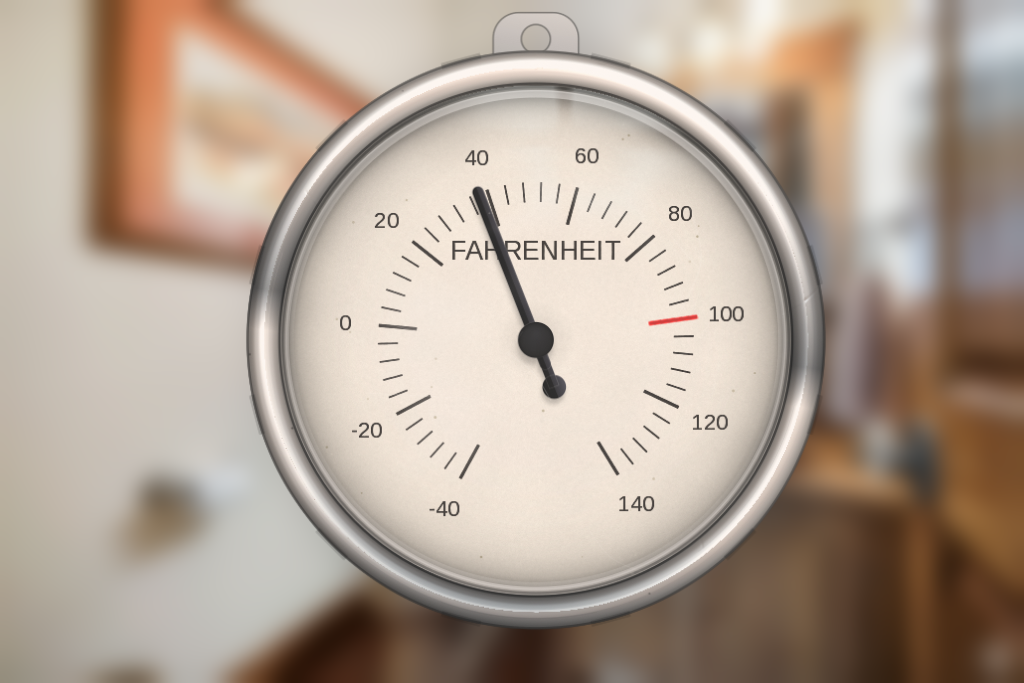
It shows value=38 unit=°F
